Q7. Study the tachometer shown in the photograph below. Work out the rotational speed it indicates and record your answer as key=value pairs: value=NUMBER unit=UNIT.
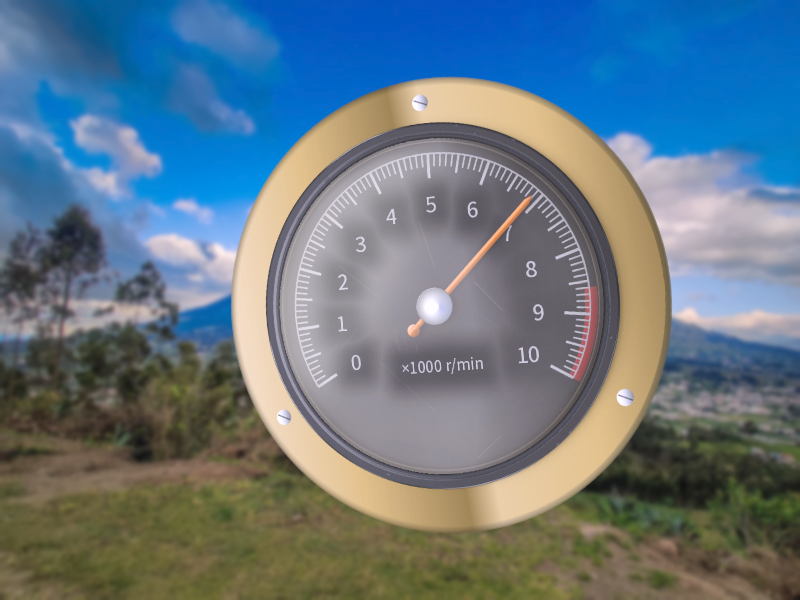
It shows value=6900 unit=rpm
